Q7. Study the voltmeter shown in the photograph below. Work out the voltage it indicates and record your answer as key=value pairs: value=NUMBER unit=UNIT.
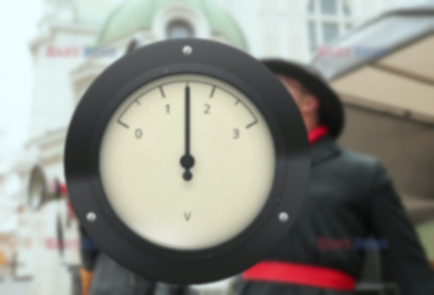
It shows value=1.5 unit=V
